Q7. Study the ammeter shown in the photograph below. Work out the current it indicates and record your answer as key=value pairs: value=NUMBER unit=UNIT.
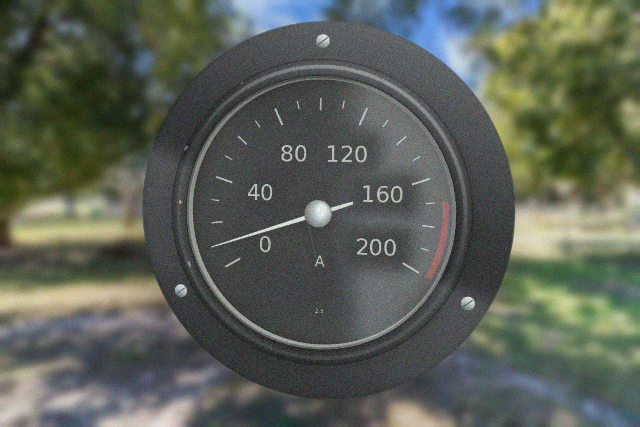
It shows value=10 unit=A
